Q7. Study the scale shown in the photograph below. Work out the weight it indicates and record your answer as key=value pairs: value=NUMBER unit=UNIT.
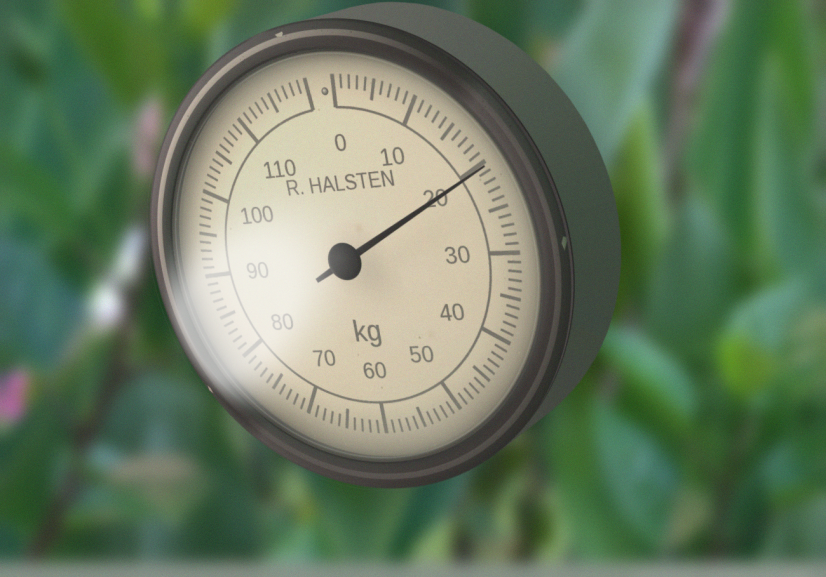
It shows value=20.5 unit=kg
